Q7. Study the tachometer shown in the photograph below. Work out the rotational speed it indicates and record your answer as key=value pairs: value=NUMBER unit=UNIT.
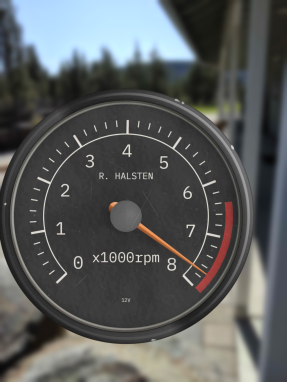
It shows value=7700 unit=rpm
